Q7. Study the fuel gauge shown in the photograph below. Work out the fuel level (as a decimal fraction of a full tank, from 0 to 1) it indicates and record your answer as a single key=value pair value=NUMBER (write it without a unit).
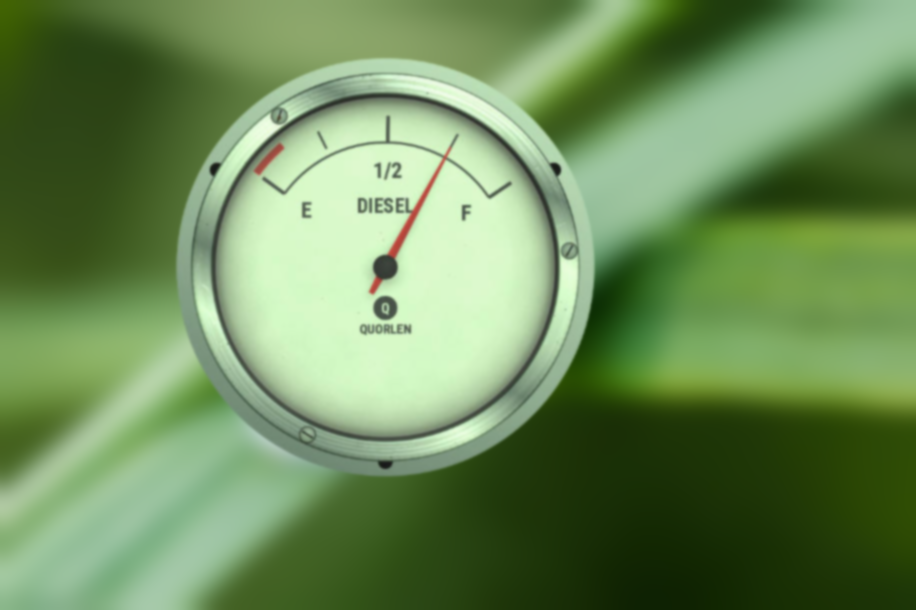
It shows value=0.75
